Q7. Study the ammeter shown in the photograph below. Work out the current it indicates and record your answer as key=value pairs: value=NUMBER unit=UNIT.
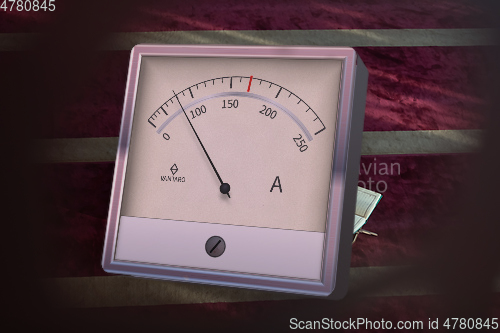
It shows value=80 unit=A
